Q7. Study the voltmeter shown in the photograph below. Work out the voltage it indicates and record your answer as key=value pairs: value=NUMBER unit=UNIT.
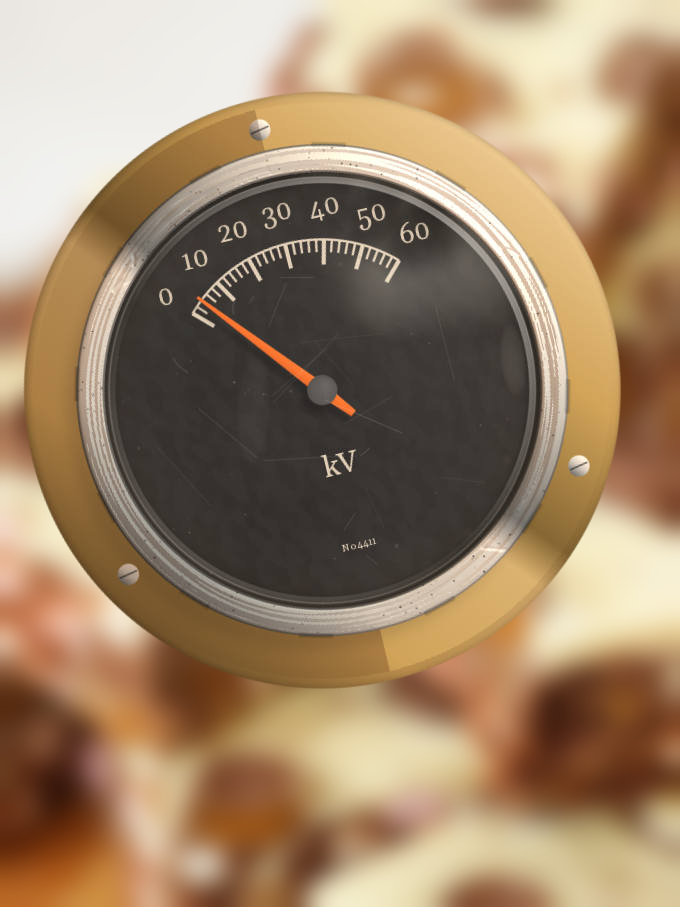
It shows value=4 unit=kV
